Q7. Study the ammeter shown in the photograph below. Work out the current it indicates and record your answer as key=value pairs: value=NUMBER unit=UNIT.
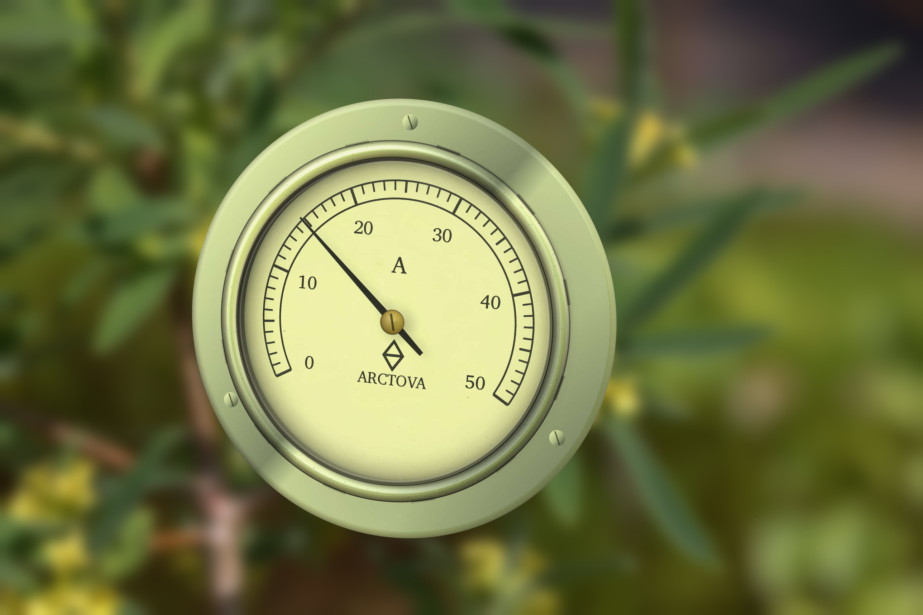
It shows value=15 unit=A
